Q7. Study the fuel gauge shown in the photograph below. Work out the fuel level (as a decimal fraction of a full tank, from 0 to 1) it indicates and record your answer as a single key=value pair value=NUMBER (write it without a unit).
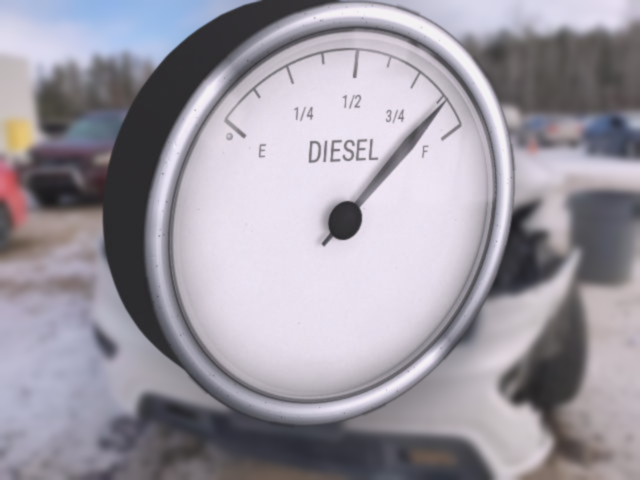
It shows value=0.875
